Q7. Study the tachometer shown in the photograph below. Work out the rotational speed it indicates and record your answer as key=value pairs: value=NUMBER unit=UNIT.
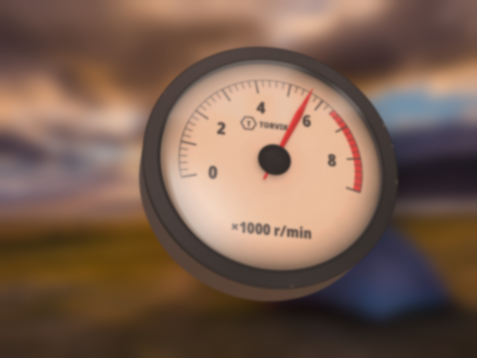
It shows value=5600 unit=rpm
